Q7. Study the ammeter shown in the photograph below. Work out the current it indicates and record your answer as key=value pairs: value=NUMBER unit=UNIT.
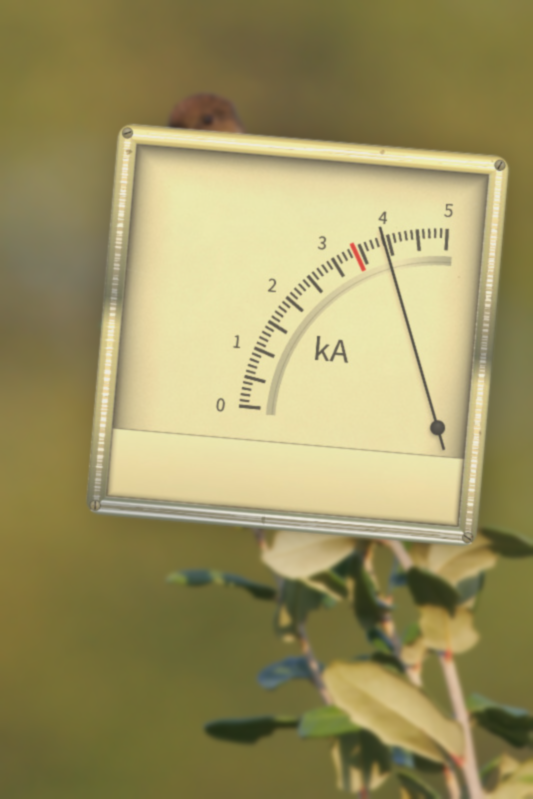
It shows value=3.9 unit=kA
